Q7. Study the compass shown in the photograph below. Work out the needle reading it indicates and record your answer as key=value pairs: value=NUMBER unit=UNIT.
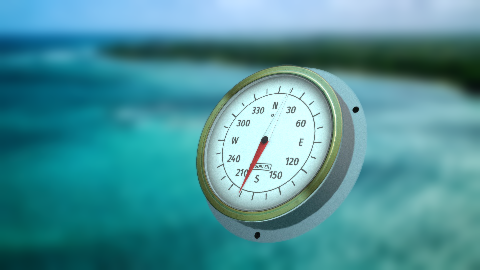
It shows value=195 unit=°
